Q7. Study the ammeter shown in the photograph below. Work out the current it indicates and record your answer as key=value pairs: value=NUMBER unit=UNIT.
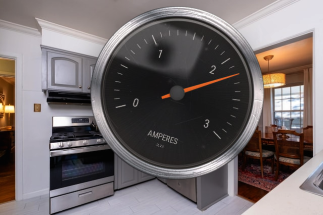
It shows value=2.2 unit=A
